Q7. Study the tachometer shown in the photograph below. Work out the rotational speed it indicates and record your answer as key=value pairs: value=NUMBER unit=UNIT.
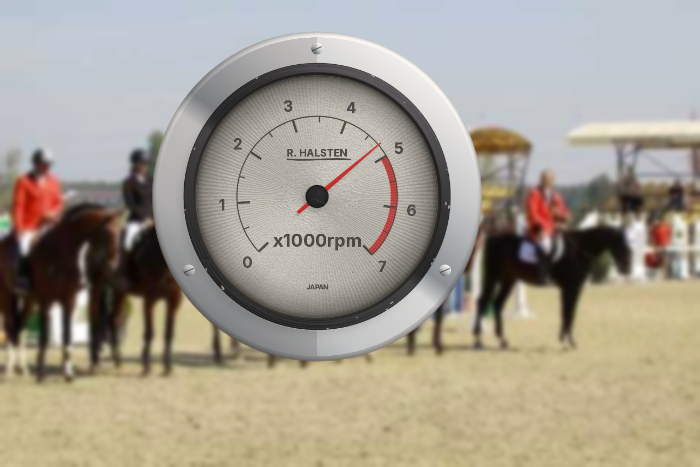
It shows value=4750 unit=rpm
